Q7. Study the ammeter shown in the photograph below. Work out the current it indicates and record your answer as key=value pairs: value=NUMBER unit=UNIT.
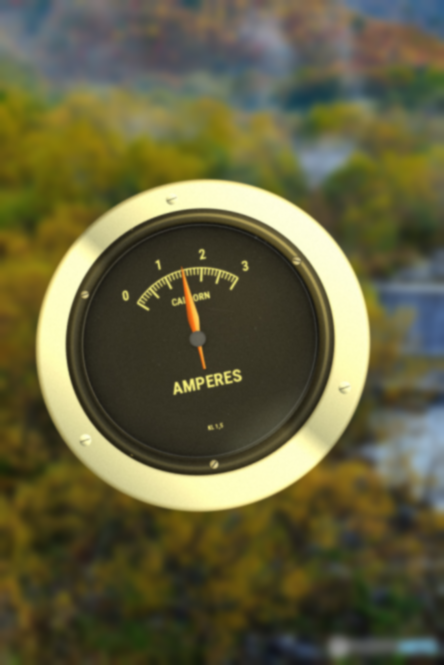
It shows value=1.5 unit=A
